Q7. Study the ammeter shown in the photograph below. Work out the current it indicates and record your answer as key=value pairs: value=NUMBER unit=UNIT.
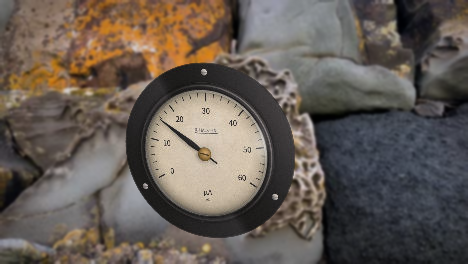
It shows value=16 unit=µA
